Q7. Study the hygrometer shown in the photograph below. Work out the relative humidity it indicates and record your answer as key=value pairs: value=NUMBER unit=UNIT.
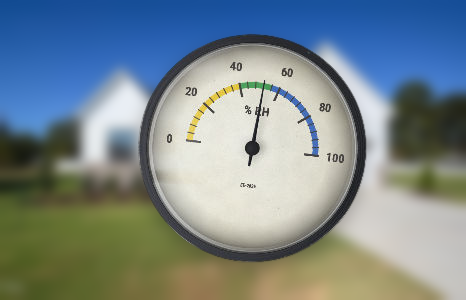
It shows value=52 unit=%
